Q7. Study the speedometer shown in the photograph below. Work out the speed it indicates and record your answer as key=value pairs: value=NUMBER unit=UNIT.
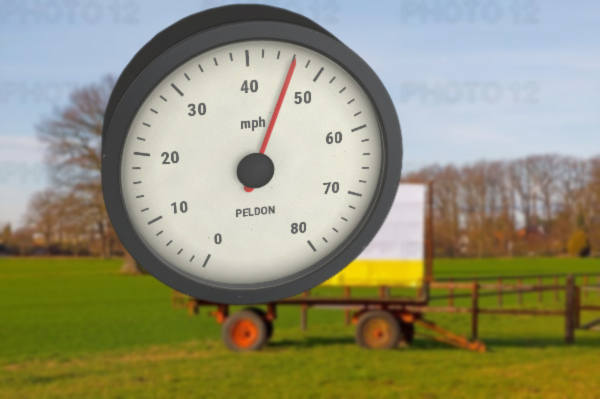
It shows value=46 unit=mph
